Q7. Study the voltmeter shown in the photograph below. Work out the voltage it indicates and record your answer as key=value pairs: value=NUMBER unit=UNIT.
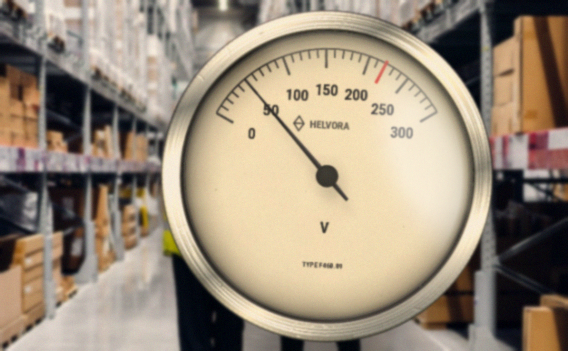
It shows value=50 unit=V
